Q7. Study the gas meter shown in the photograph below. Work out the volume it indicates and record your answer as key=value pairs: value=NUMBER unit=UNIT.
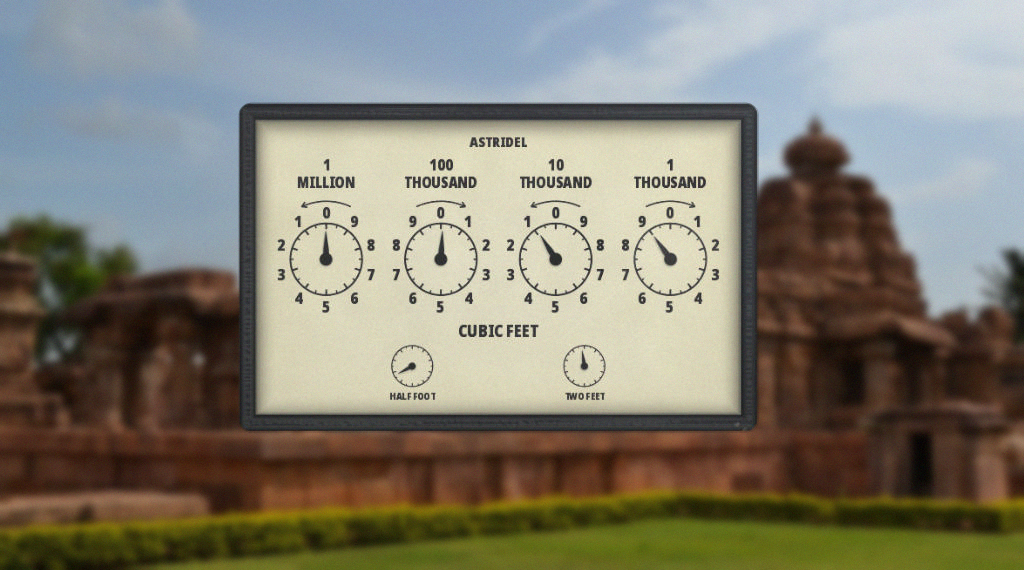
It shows value=900 unit=ft³
